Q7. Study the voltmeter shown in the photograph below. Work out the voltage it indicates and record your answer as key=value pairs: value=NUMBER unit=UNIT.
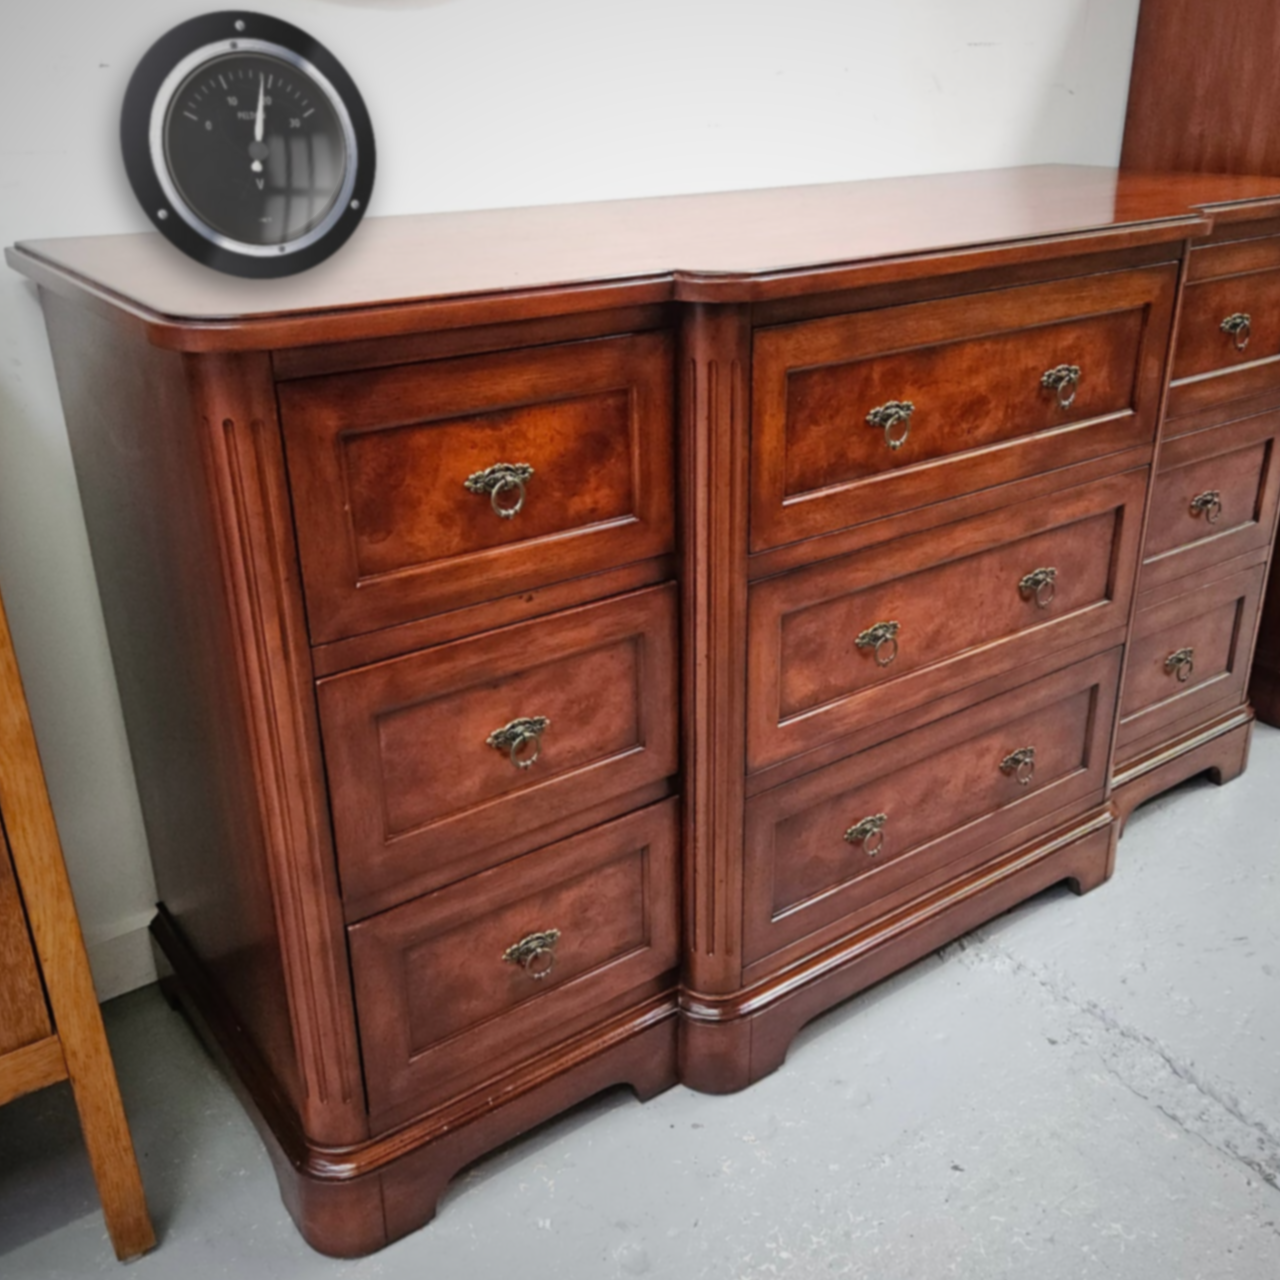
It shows value=18 unit=V
